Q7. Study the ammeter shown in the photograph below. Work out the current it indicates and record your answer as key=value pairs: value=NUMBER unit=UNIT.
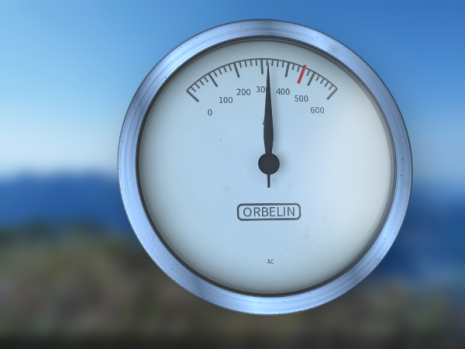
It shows value=320 unit=A
